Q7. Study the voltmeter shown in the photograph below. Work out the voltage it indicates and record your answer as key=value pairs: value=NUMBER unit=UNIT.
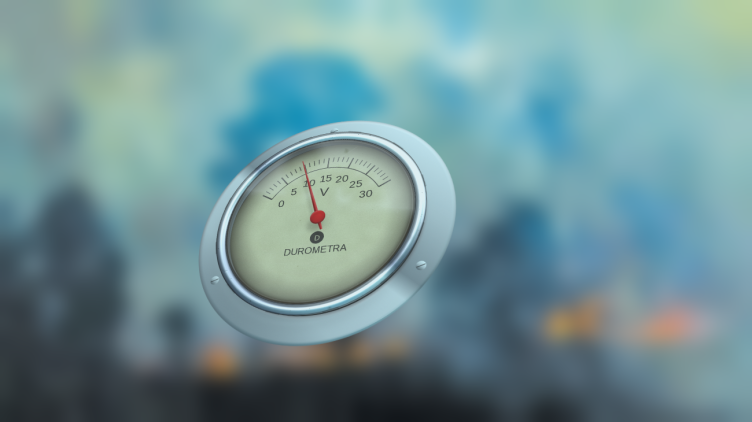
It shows value=10 unit=V
